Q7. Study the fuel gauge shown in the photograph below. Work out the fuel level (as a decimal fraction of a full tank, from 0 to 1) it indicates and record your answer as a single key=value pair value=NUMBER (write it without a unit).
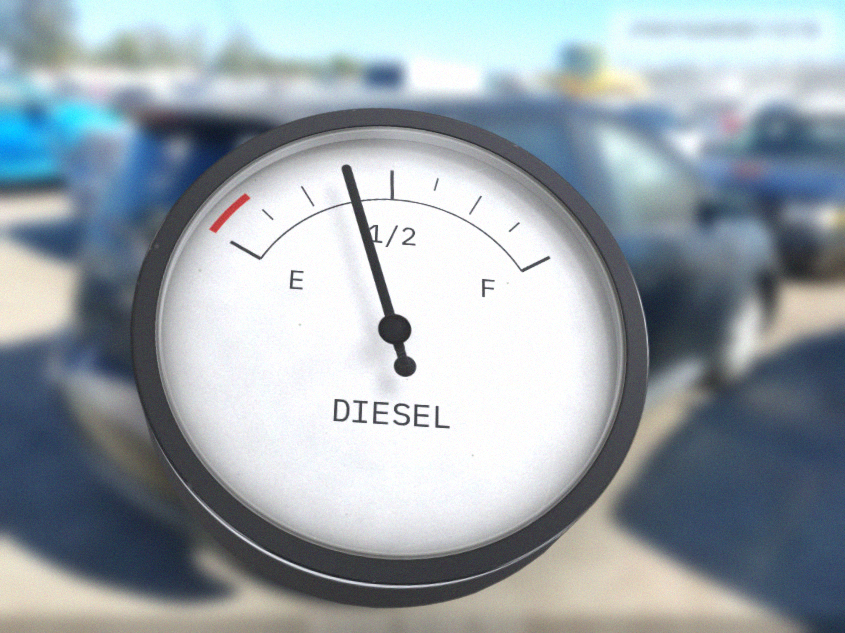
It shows value=0.375
